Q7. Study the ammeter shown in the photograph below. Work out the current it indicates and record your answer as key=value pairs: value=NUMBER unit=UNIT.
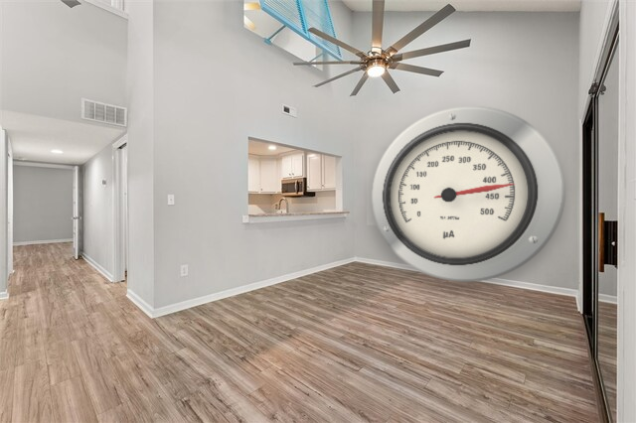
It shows value=425 unit=µA
